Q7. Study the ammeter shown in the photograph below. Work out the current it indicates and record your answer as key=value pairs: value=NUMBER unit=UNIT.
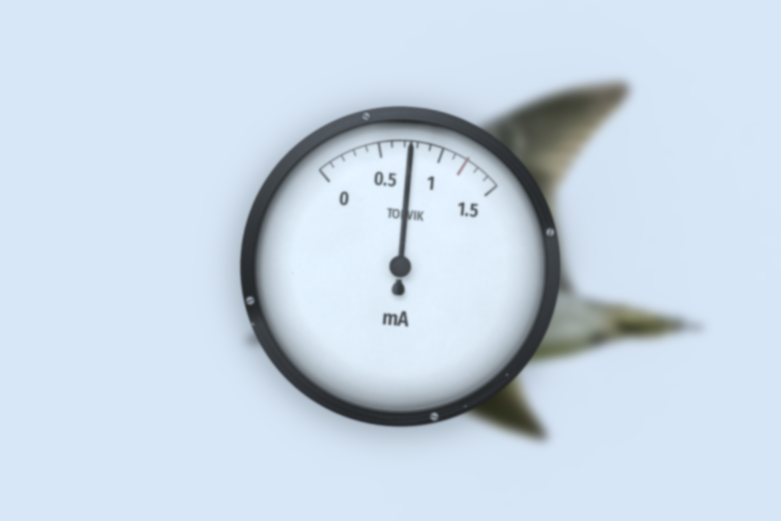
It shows value=0.75 unit=mA
